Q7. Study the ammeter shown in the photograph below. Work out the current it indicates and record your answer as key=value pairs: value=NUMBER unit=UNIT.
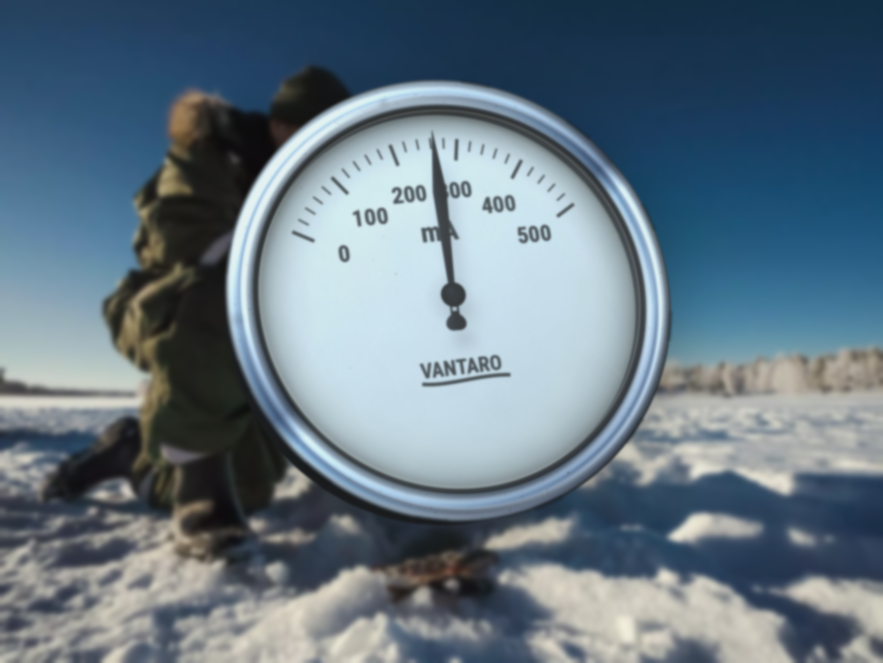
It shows value=260 unit=mA
